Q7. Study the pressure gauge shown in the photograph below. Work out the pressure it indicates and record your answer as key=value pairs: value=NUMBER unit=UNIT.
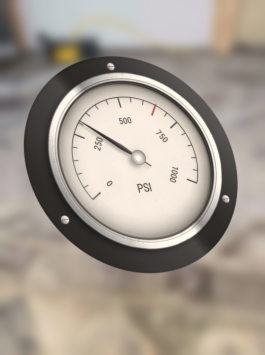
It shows value=300 unit=psi
